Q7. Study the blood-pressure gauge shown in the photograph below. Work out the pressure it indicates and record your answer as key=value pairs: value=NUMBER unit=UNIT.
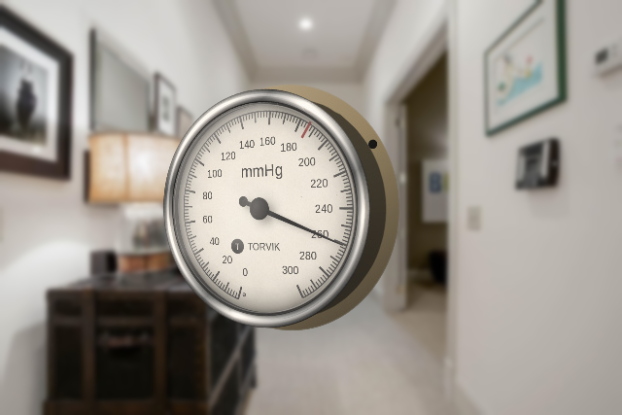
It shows value=260 unit=mmHg
